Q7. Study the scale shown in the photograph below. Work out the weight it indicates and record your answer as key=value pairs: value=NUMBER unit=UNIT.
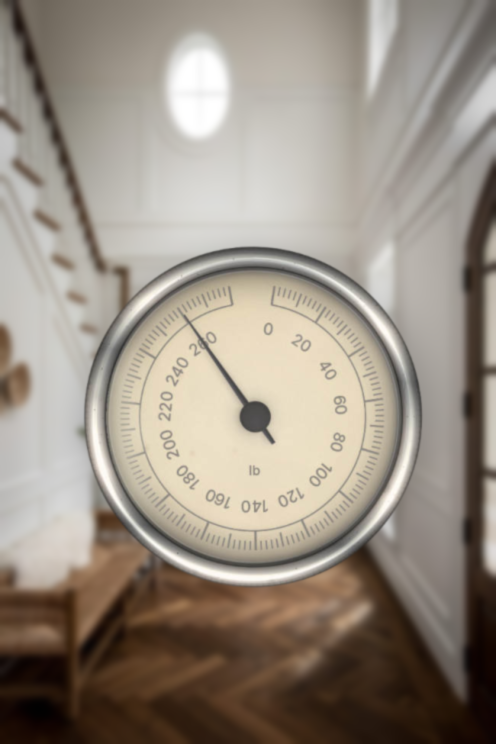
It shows value=260 unit=lb
